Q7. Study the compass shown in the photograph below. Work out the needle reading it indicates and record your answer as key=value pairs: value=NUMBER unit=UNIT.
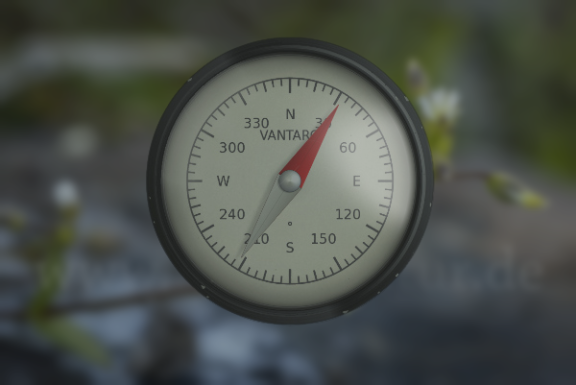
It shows value=32.5 unit=°
